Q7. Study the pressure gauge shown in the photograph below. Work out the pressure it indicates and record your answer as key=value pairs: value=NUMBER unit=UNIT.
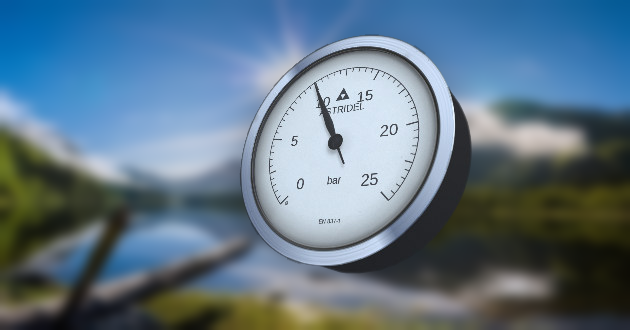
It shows value=10 unit=bar
